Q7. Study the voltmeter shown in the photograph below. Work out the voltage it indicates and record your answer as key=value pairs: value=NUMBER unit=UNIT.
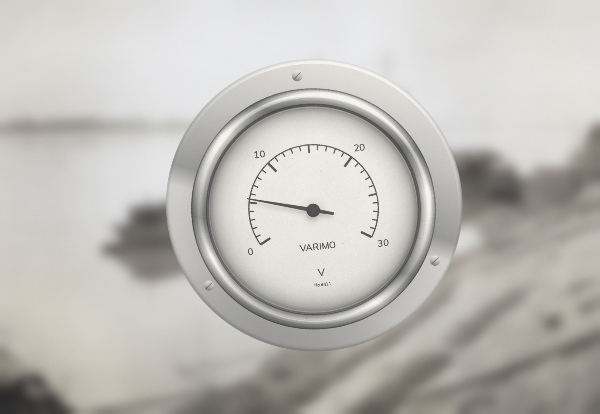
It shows value=5.5 unit=V
